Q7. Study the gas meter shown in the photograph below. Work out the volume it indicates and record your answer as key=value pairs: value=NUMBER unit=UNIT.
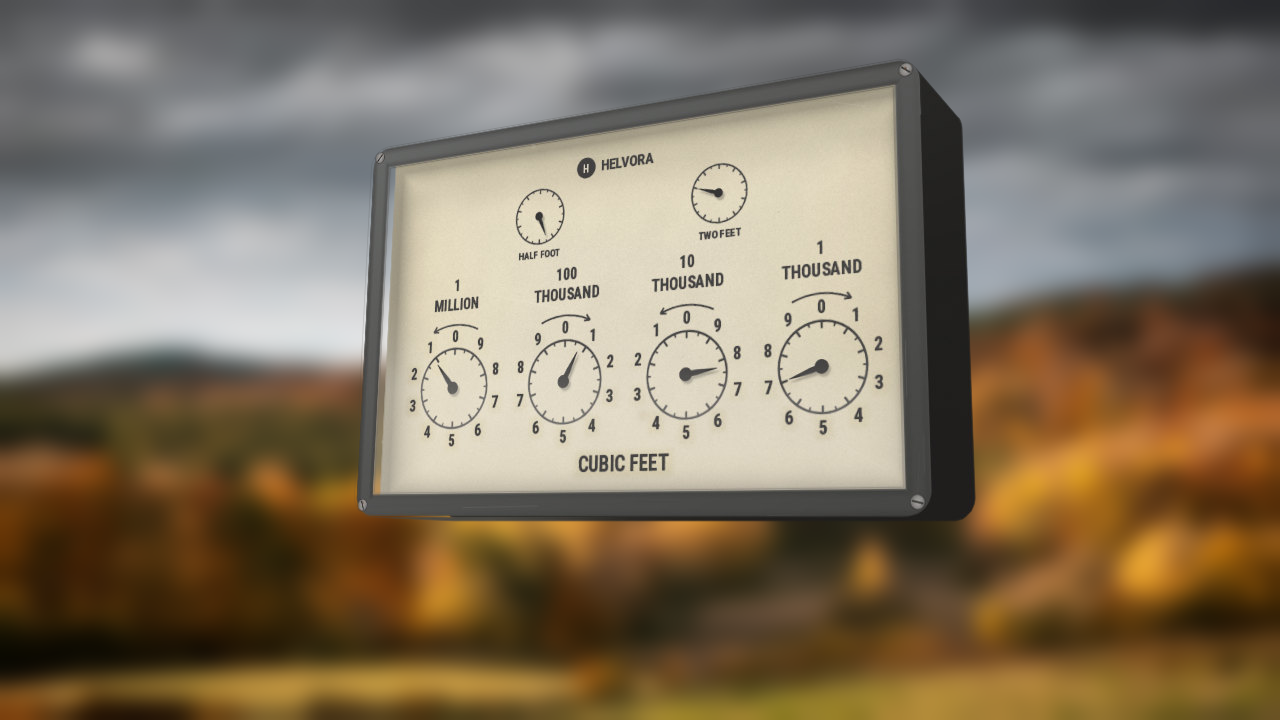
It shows value=107700 unit=ft³
